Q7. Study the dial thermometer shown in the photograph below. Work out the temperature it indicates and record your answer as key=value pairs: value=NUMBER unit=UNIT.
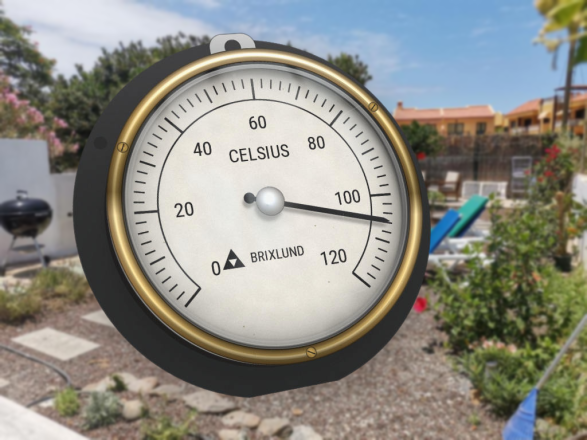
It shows value=106 unit=°C
